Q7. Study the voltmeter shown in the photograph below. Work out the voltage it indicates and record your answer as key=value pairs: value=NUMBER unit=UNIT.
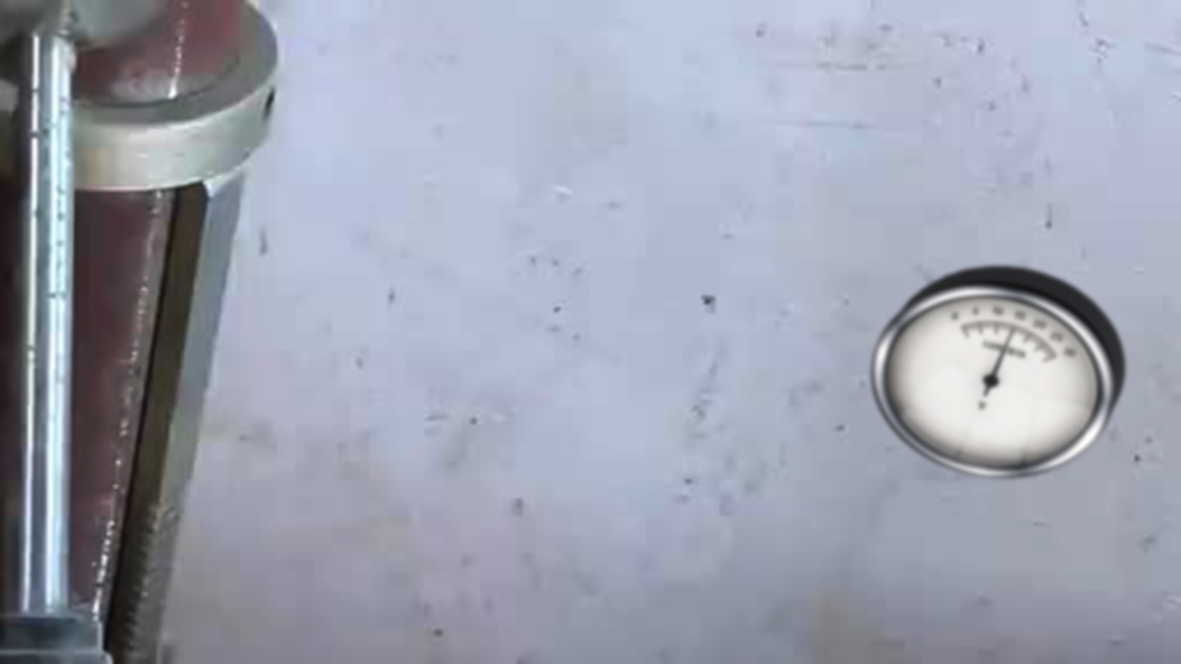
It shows value=15 unit=V
